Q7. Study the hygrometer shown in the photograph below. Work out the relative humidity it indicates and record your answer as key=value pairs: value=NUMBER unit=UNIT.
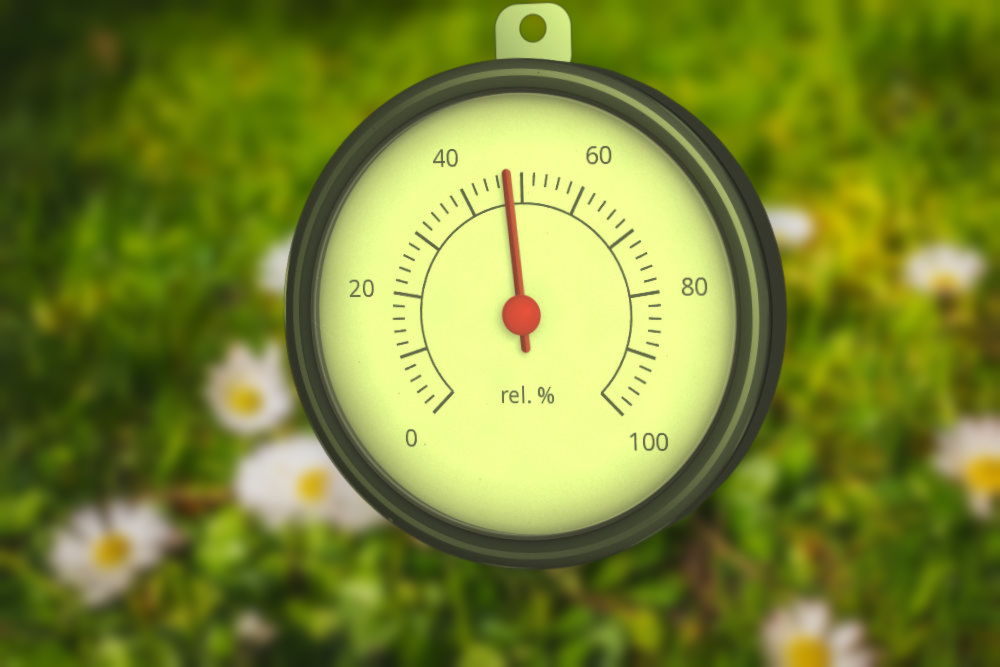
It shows value=48 unit=%
